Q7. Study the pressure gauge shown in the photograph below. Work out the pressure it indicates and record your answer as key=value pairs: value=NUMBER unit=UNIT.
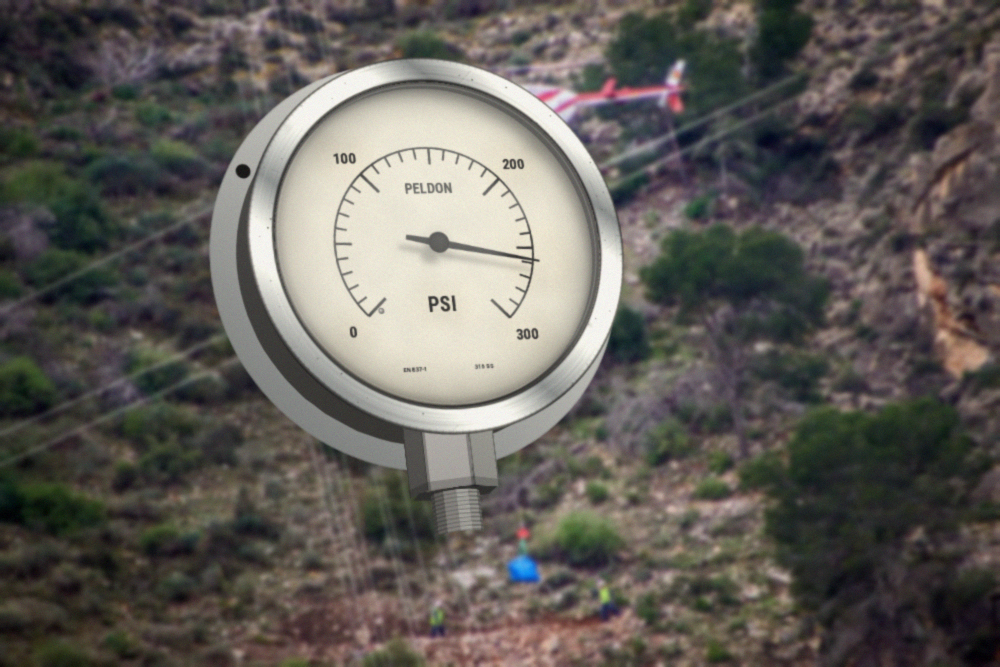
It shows value=260 unit=psi
